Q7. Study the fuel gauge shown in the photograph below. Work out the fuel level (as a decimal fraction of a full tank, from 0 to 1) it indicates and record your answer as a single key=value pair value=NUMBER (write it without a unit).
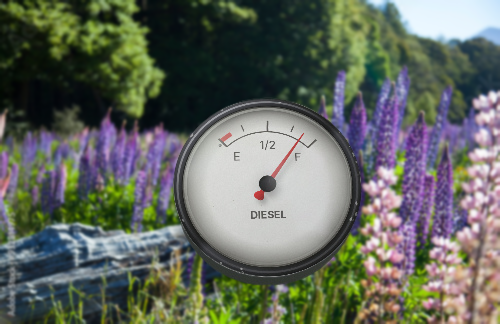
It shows value=0.875
